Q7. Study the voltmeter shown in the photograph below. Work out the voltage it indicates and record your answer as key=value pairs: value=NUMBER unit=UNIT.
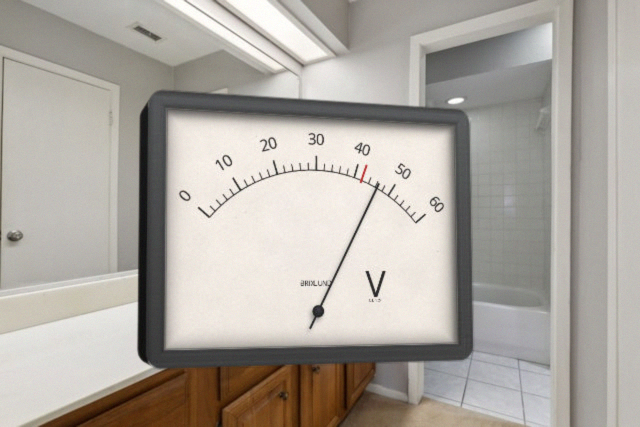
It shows value=46 unit=V
